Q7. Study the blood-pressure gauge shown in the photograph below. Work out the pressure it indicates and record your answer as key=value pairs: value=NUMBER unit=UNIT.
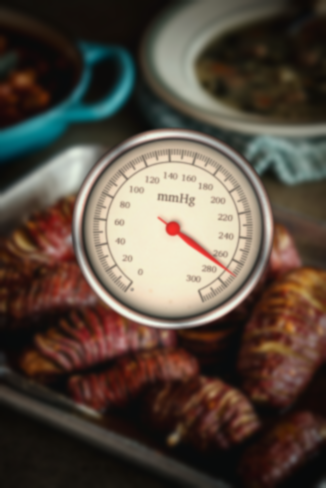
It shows value=270 unit=mmHg
